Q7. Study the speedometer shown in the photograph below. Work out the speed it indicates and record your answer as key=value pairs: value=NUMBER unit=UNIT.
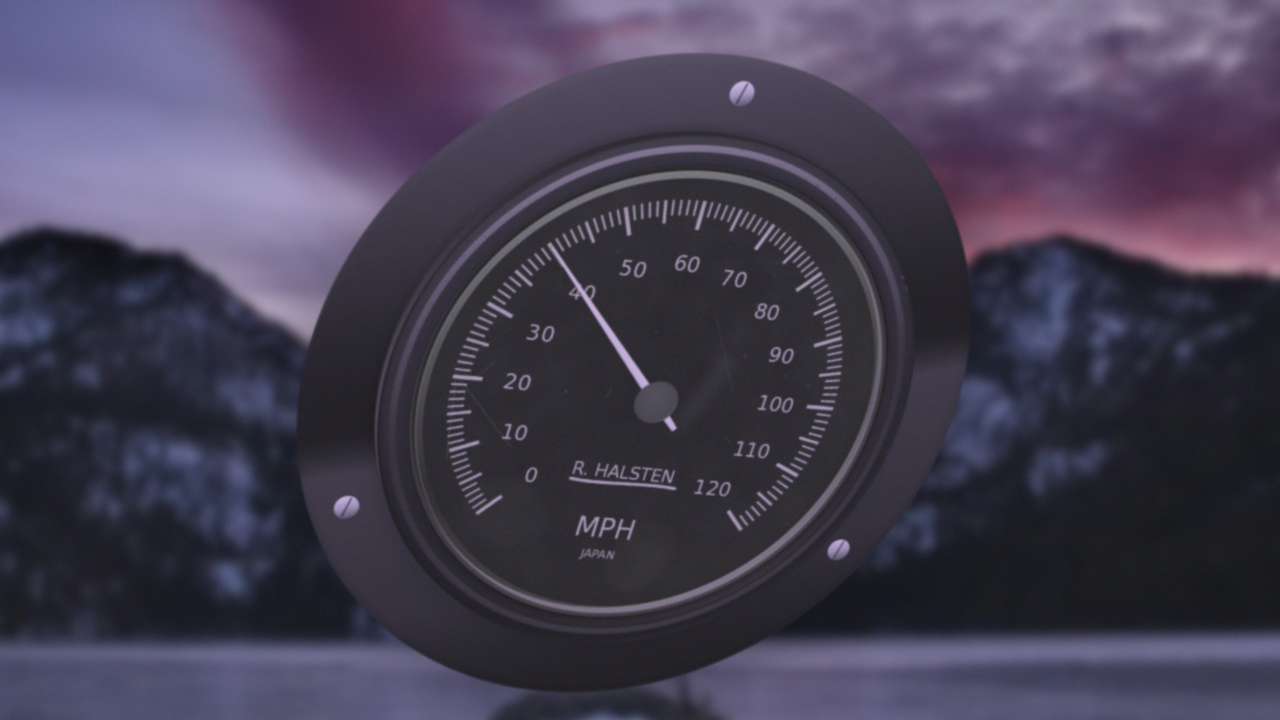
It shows value=40 unit=mph
